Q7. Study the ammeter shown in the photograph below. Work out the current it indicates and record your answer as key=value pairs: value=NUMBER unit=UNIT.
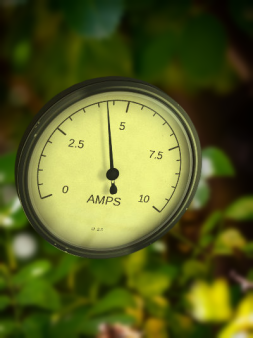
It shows value=4.25 unit=A
